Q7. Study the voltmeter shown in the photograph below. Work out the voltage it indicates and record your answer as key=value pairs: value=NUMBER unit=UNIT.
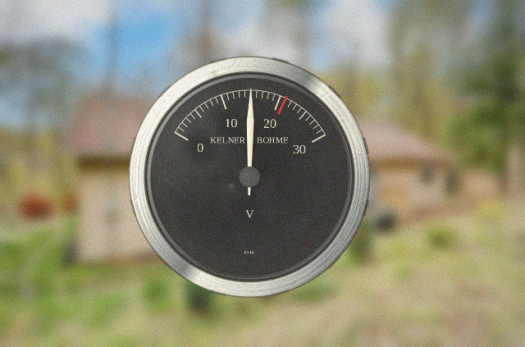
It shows value=15 unit=V
